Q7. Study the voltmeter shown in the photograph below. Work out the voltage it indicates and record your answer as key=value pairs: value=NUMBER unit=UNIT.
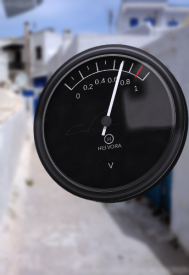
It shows value=0.7 unit=V
